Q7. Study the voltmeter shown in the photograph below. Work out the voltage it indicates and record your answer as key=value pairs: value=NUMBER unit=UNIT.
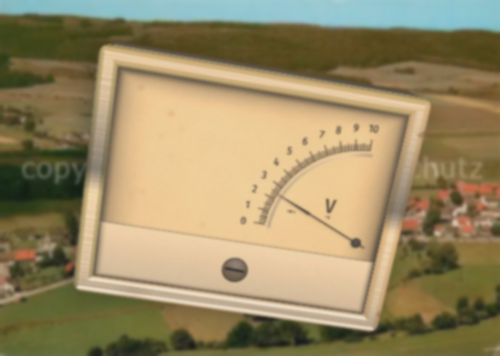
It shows value=2.5 unit=V
